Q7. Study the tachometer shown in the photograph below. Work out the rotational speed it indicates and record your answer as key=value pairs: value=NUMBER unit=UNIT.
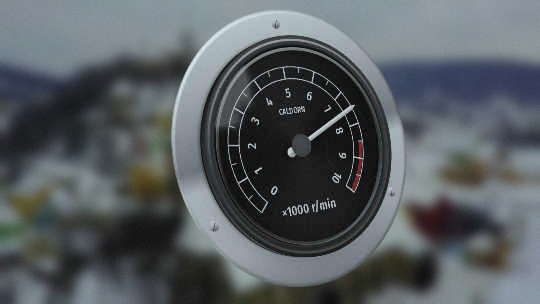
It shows value=7500 unit=rpm
